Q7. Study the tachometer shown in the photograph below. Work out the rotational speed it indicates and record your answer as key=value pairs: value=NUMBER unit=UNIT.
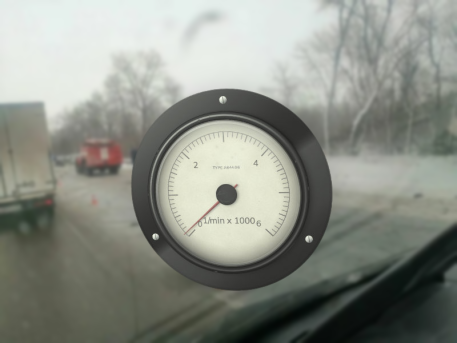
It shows value=100 unit=rpm
